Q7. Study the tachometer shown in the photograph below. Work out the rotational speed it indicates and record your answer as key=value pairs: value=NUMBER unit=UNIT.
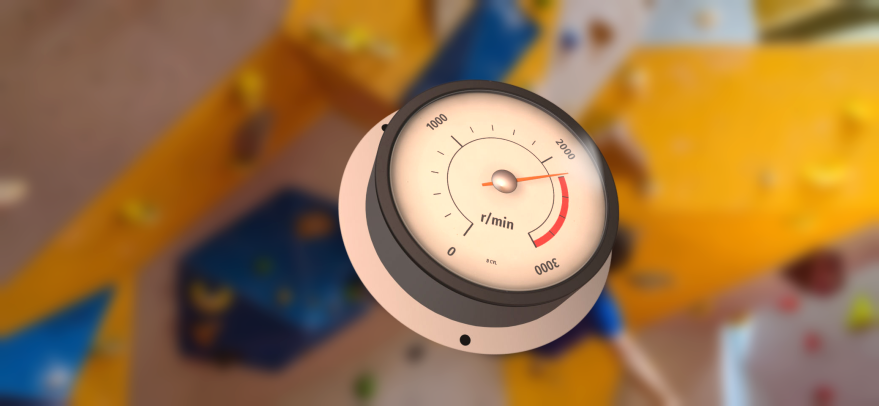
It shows value=2200 unit=rpm
